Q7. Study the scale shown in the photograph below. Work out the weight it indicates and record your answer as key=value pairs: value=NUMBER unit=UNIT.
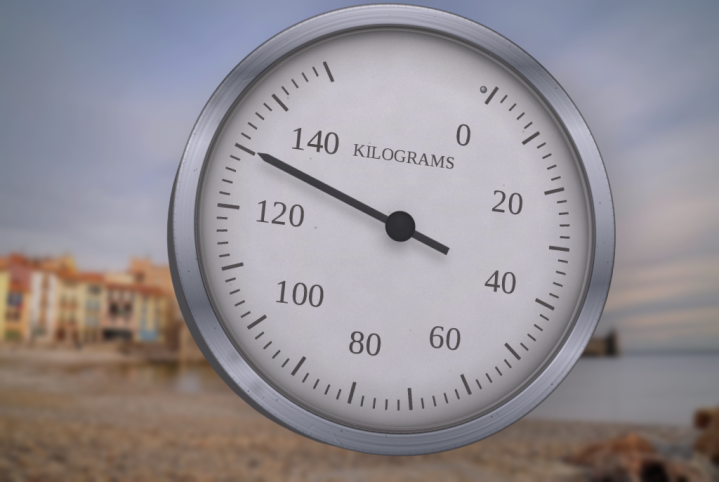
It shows value=130 unit=kg
